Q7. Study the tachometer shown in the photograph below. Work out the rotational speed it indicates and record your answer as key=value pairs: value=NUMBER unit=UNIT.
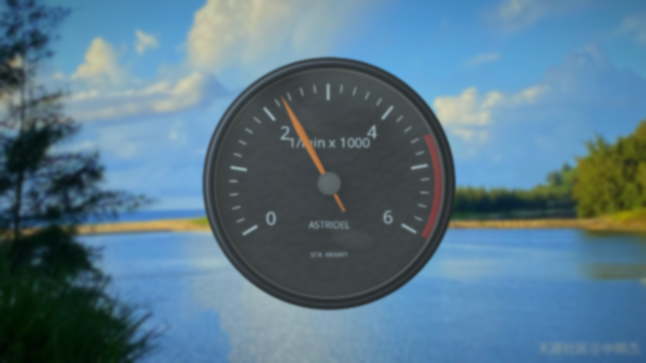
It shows value=2300 unit=rpm
